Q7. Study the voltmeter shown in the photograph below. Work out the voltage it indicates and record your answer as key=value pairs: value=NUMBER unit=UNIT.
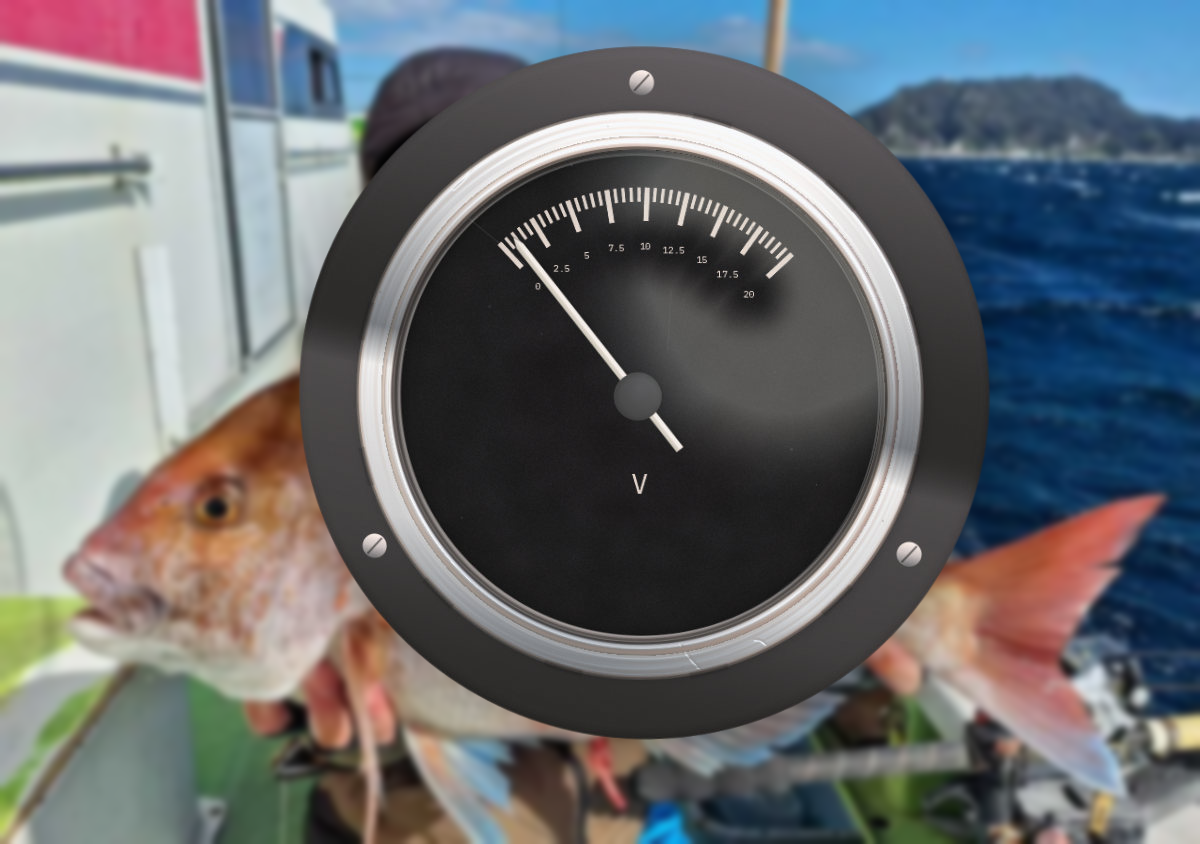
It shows value=1 unit=V
